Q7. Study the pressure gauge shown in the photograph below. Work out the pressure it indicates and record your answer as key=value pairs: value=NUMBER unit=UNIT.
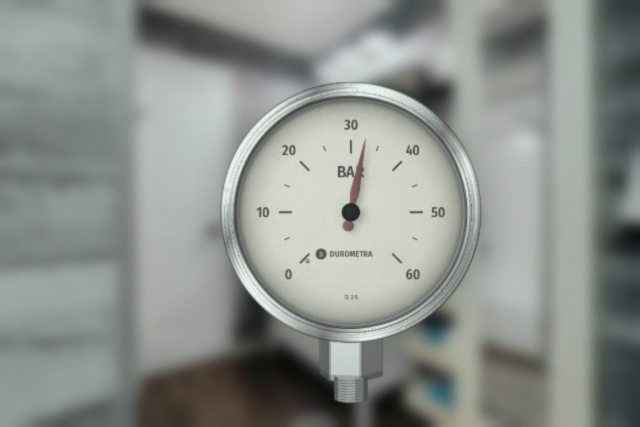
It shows value=32.5 unit=bar
